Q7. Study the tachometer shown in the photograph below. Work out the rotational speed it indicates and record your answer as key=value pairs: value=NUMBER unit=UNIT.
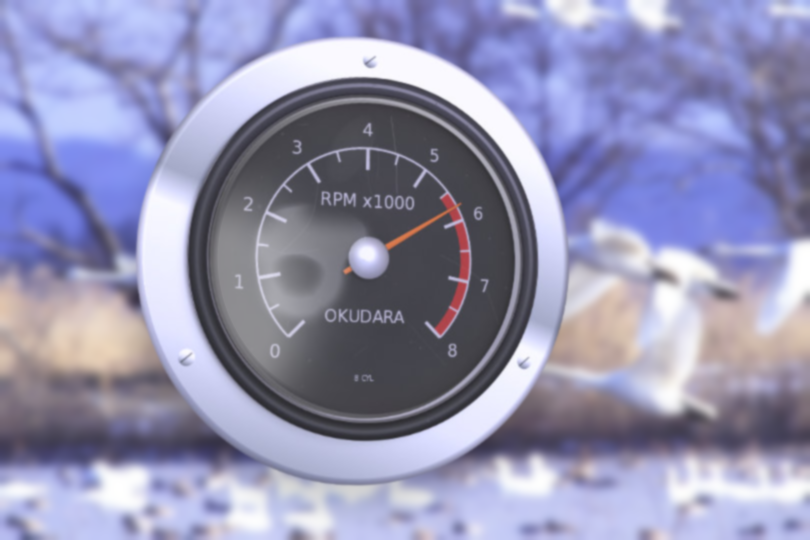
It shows value=5750 unit=rpm
